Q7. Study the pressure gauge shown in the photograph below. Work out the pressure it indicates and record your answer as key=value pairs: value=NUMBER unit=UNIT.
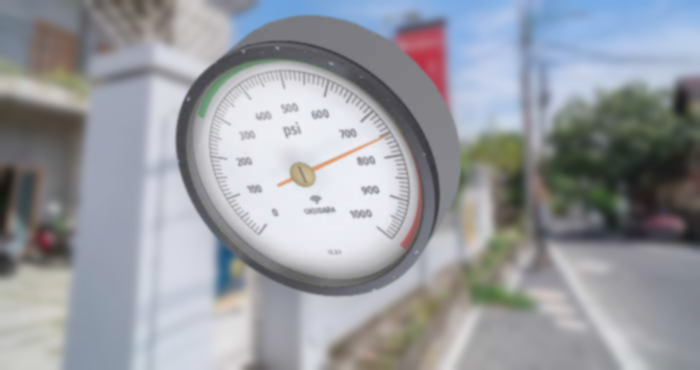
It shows value=750 unit=psi
